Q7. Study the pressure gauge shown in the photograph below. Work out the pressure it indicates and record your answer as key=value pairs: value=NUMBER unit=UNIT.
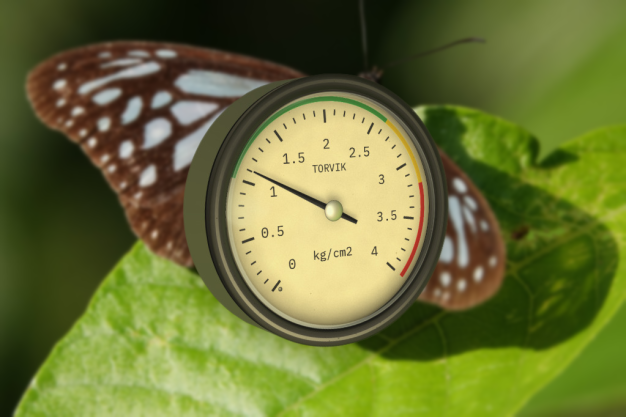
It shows value=1.1 unit=kg/cm²
